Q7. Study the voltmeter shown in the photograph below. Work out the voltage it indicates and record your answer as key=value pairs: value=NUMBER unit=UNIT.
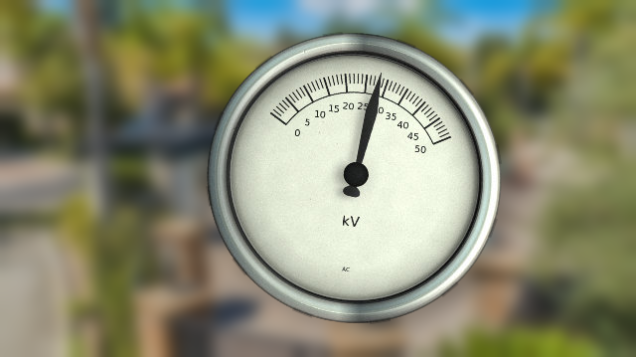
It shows value=28 unit=kV
